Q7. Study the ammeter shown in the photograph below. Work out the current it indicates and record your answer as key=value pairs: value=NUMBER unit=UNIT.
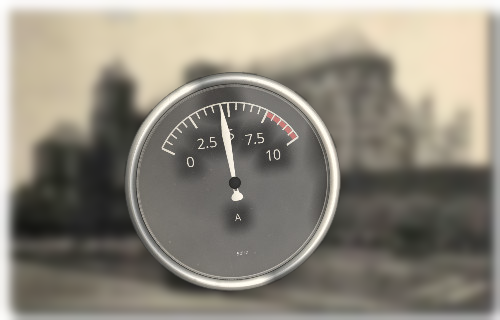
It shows value=4.5 unit=A
